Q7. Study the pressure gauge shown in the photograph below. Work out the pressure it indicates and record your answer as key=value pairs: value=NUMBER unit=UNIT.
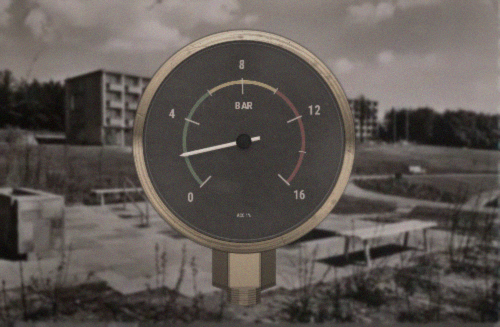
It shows value=2 unit=bar
